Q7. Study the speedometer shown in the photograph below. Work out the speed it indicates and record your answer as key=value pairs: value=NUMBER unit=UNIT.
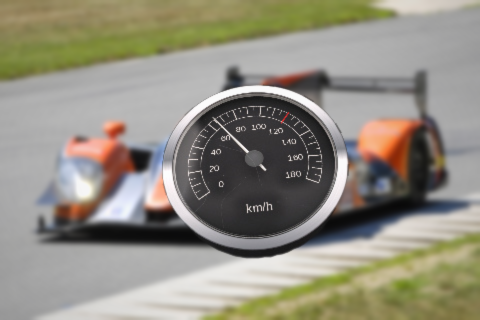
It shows value=65 unit=km/h
